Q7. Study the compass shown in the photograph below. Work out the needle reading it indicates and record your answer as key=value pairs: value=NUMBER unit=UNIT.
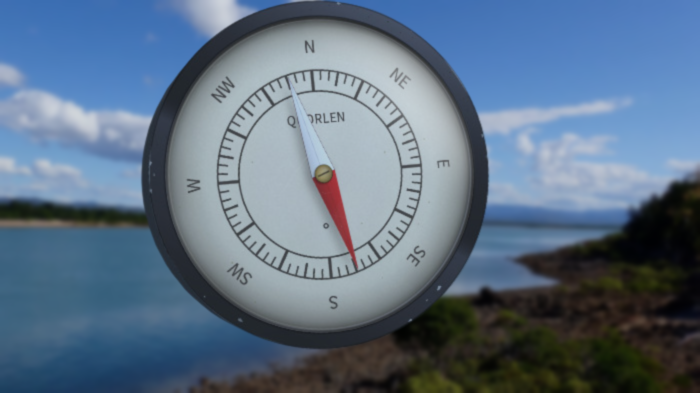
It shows value=165 unit=°
